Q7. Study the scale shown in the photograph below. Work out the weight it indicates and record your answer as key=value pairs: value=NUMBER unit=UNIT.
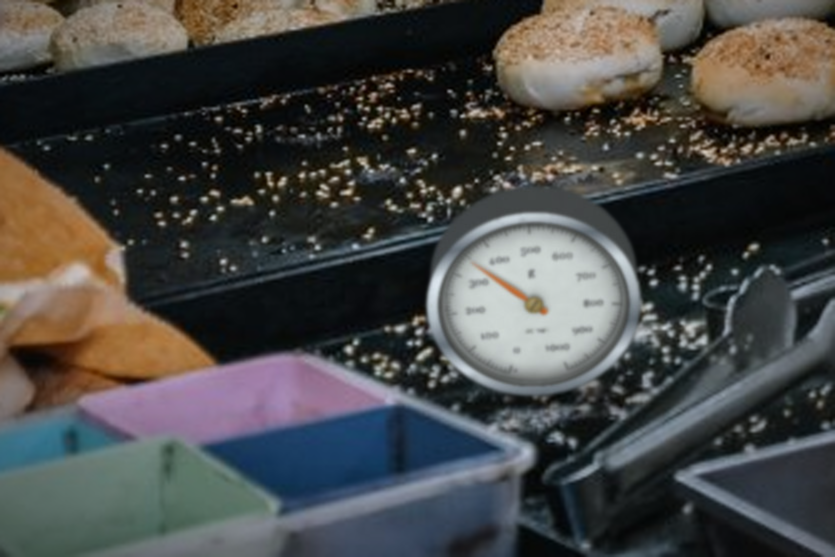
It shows value=350 unit=g
